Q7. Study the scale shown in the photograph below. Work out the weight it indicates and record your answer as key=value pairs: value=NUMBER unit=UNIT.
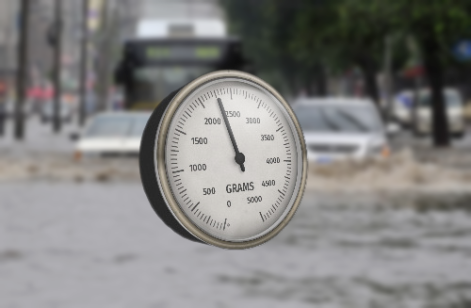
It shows value=2250 unit=g
